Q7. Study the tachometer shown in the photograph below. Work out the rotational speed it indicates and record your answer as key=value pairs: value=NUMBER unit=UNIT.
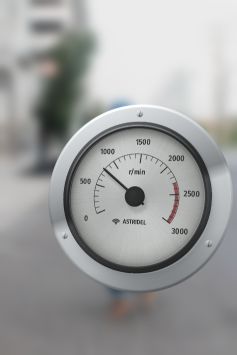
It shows value=800 unit=rpm
